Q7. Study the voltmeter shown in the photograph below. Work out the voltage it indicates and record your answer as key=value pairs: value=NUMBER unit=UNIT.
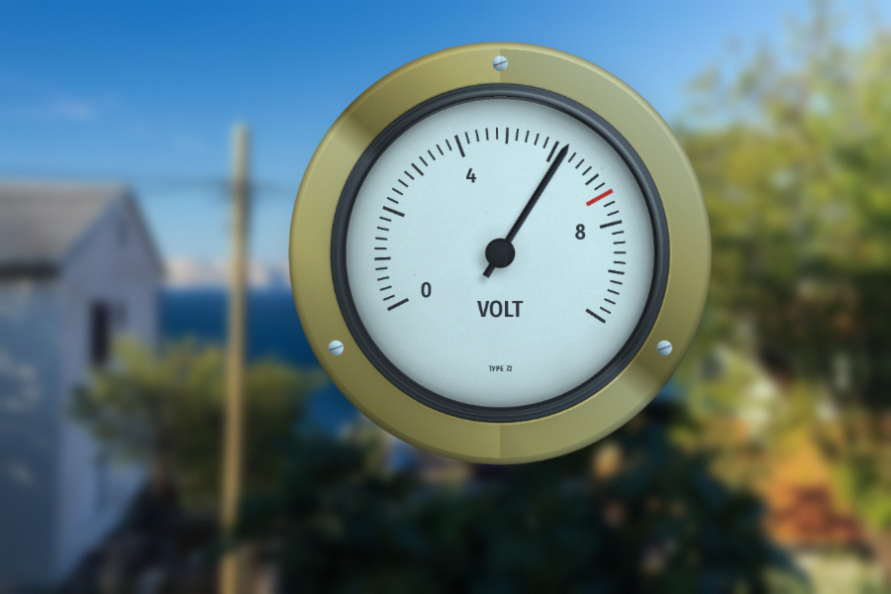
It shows value=6.2 unit=V
